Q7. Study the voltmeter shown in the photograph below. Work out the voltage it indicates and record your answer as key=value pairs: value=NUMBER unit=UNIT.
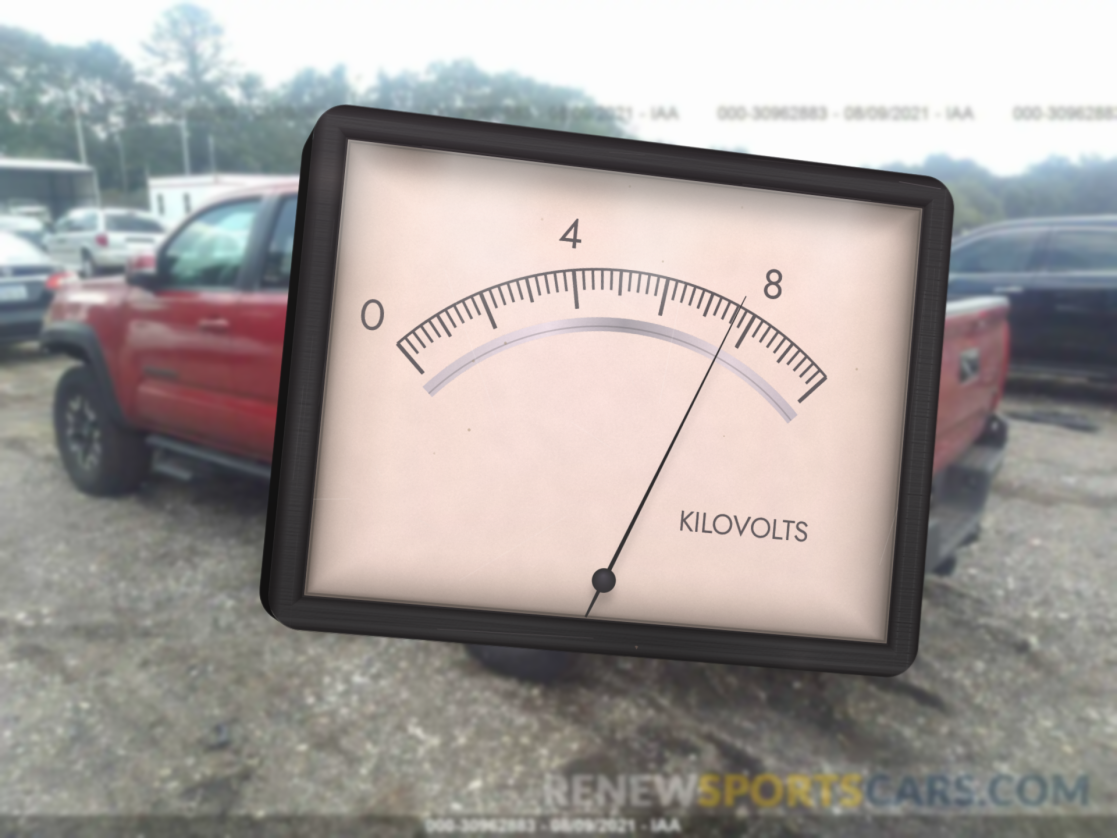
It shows value=7.6 unit=kV
